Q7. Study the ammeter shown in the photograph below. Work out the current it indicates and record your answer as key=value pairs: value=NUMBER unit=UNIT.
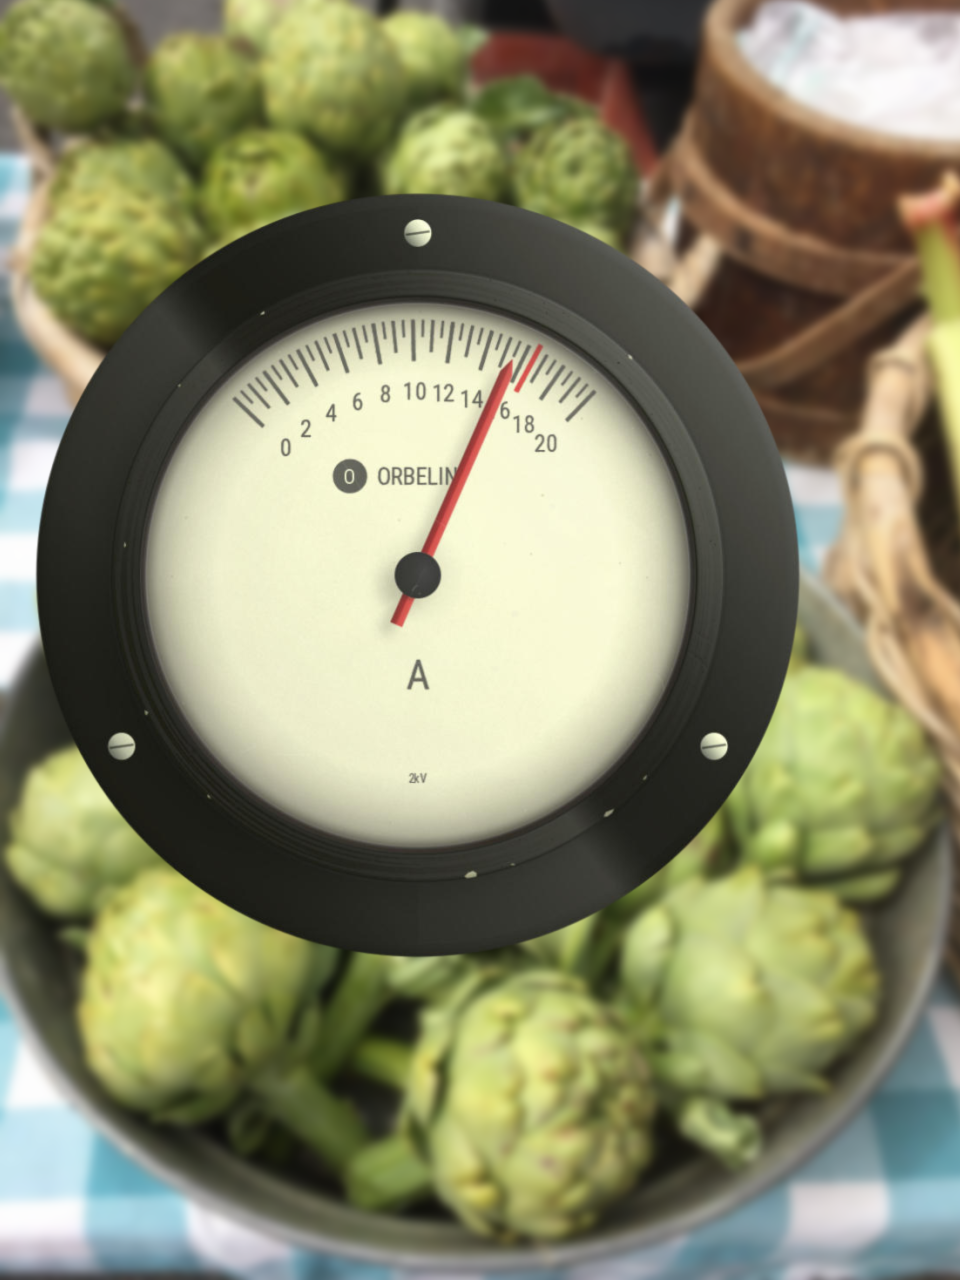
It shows value=15.5 unit=A
